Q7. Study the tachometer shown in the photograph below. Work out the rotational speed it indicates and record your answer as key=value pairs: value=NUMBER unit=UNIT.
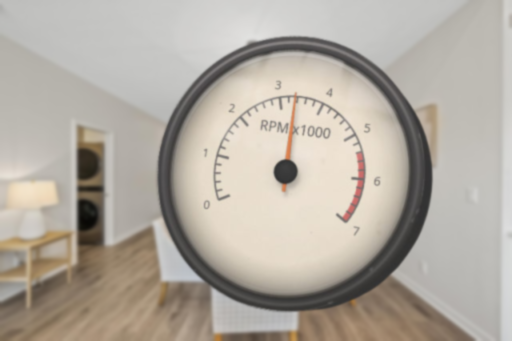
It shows value=3400 unit=rpm
